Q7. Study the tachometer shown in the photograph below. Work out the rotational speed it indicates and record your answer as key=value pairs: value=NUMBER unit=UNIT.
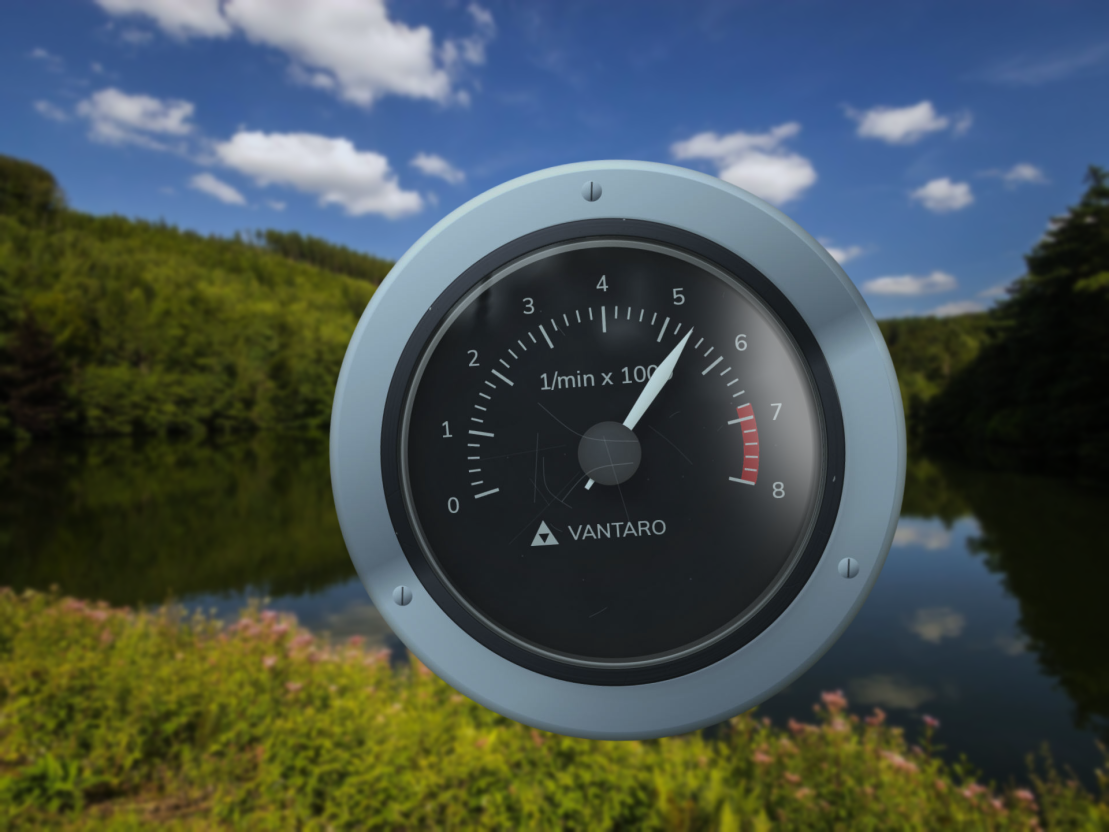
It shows value=5400 unit=rpm
